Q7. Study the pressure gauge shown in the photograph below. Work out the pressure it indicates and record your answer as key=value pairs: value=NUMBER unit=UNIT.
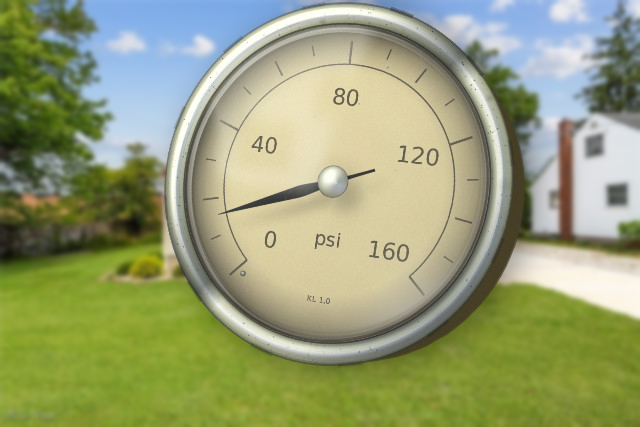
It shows value=15 unit=psi
